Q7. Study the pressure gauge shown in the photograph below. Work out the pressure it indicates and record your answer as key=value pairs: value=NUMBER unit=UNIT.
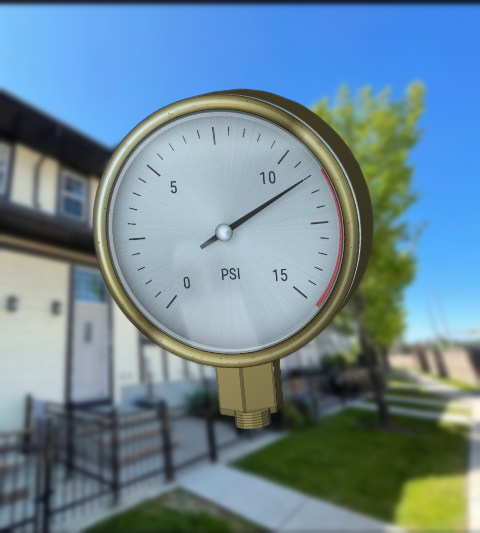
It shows value=11 unit=psi
